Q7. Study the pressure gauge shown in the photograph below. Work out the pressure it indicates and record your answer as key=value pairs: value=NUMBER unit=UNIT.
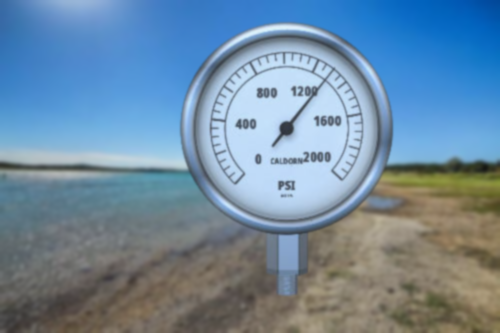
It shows value=1300 unit=psi
